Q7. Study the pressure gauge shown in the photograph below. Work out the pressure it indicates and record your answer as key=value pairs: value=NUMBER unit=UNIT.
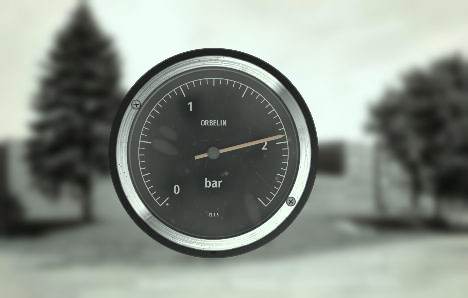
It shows value=1.95 unit=bar
